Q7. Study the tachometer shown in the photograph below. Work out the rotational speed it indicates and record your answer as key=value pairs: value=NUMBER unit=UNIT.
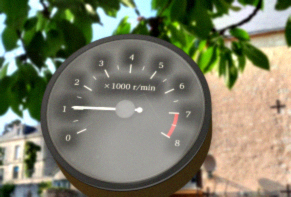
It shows value=1000 unit=rpm
